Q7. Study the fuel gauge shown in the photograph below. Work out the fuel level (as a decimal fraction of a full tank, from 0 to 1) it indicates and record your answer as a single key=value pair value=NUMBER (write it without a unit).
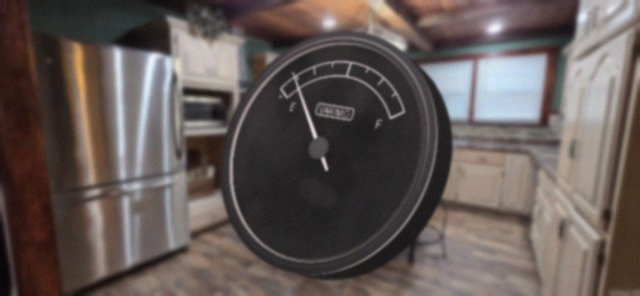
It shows value=0.125
